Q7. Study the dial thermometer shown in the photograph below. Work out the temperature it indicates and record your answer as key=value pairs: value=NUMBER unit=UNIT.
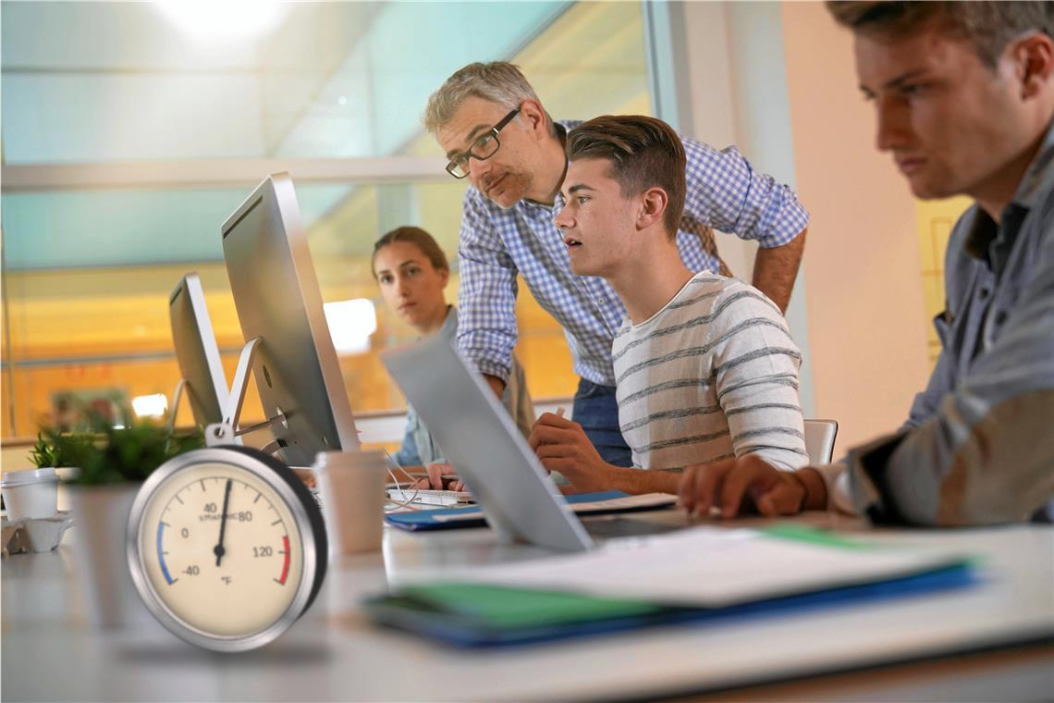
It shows value=60 unit=°F
